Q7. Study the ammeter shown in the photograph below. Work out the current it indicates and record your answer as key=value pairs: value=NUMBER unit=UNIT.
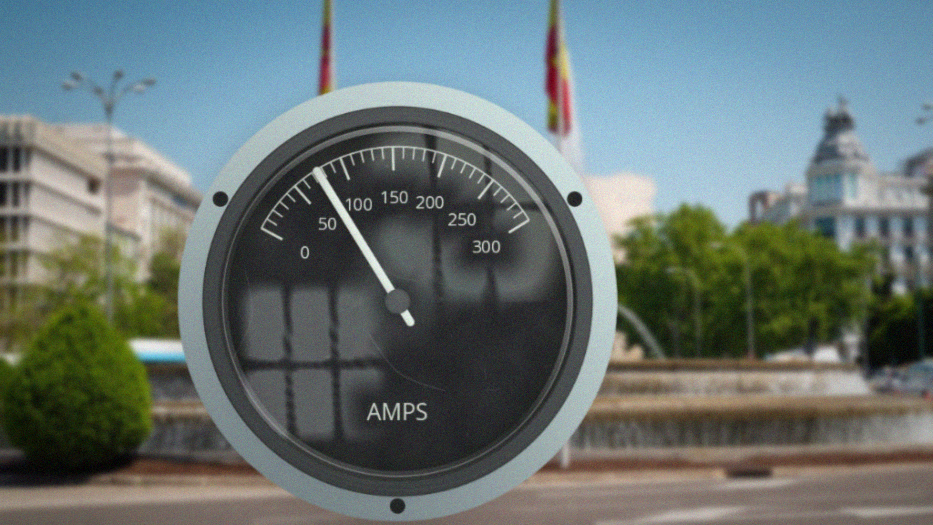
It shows value=75 unit=A
